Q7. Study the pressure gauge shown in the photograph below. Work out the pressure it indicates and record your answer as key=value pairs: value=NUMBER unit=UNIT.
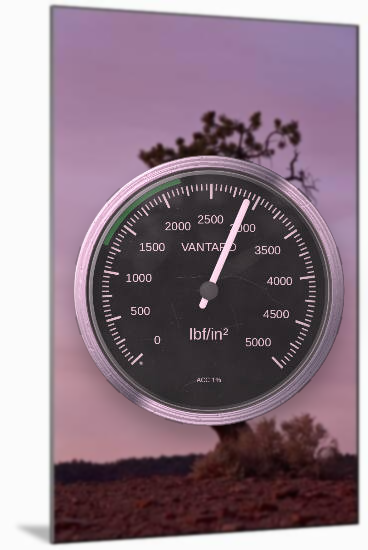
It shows value=2900 unit=psi
